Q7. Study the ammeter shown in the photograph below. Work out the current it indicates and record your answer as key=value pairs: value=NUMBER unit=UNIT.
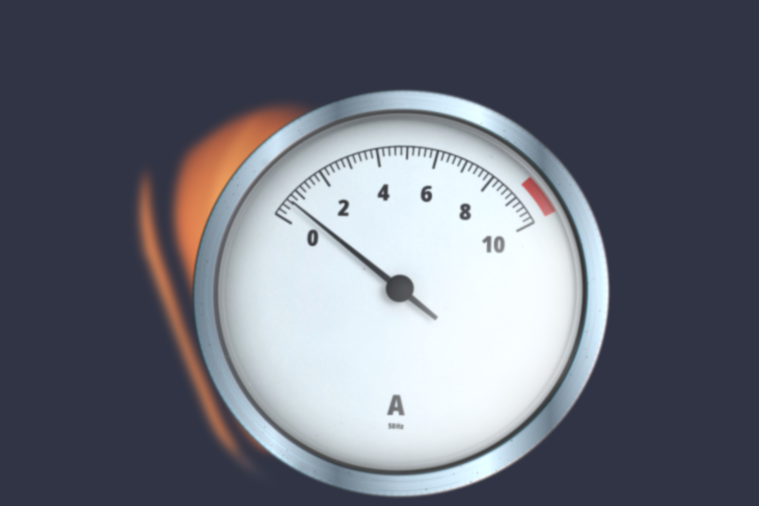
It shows value=0.6 unit=A
